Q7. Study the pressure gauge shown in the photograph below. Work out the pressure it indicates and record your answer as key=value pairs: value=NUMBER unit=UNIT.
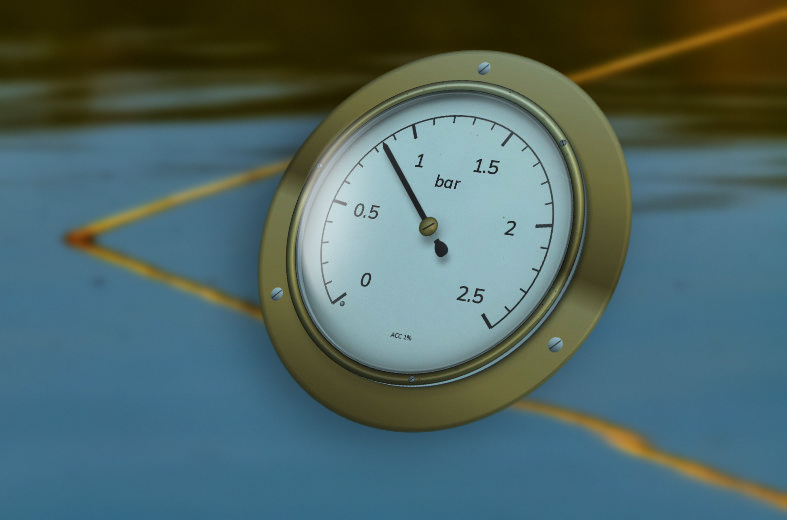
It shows value=0.85 unit=bar
